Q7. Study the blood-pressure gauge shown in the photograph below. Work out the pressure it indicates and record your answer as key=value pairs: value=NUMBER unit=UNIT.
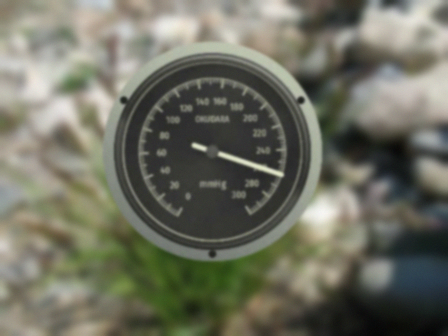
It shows value=260 unit=mmHg
